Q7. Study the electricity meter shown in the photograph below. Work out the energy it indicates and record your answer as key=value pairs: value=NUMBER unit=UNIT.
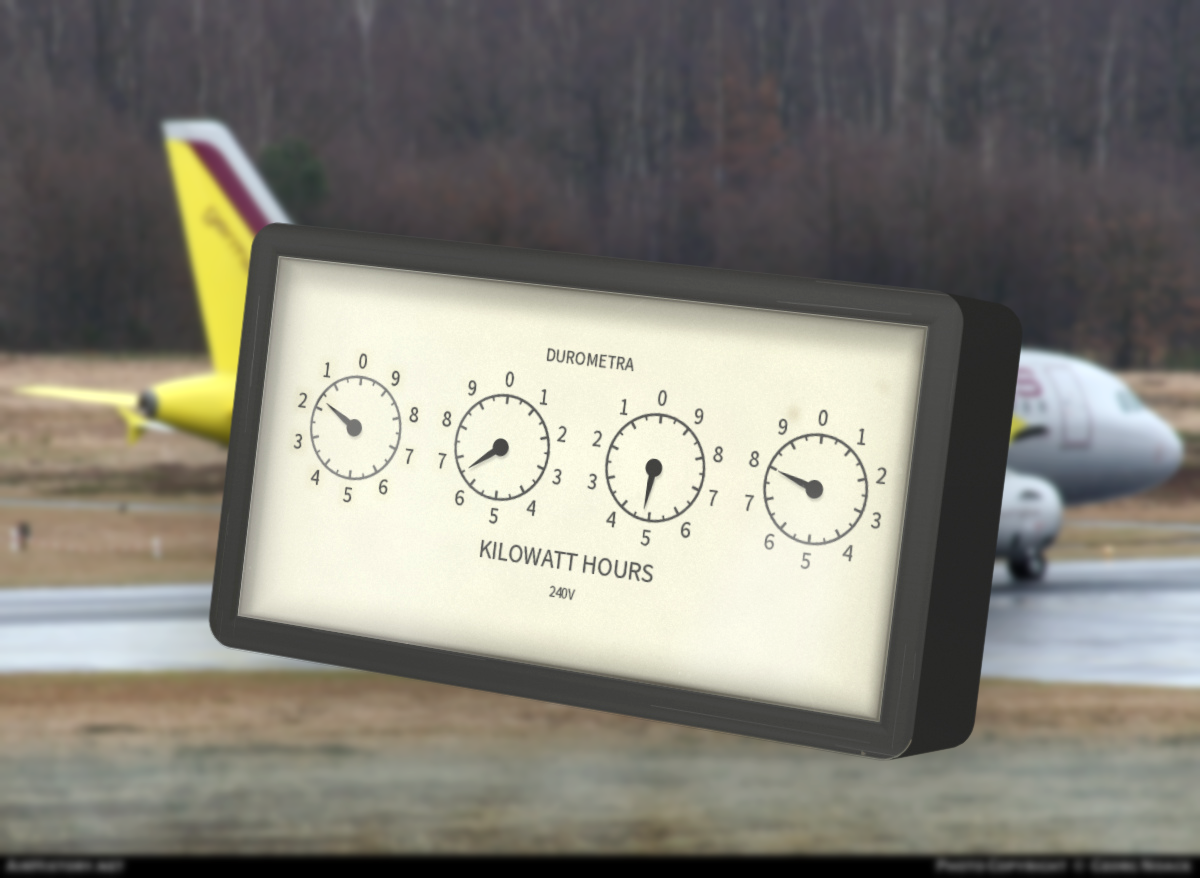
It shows value=1648 unit=kWh
